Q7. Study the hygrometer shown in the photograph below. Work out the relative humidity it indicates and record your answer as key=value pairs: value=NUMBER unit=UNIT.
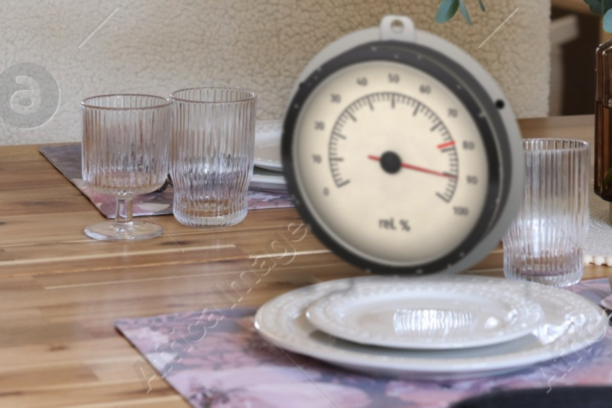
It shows value=90 unit=%
